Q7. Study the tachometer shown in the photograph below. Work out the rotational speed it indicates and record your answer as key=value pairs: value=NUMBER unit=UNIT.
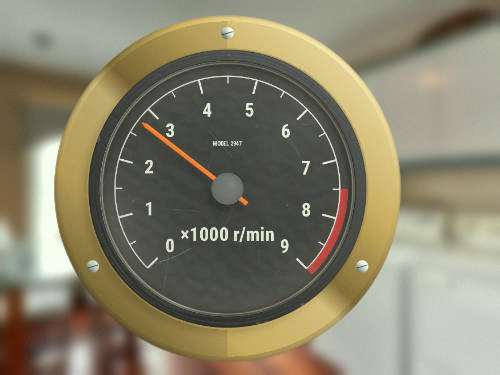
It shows value=2750 unit=rpm
